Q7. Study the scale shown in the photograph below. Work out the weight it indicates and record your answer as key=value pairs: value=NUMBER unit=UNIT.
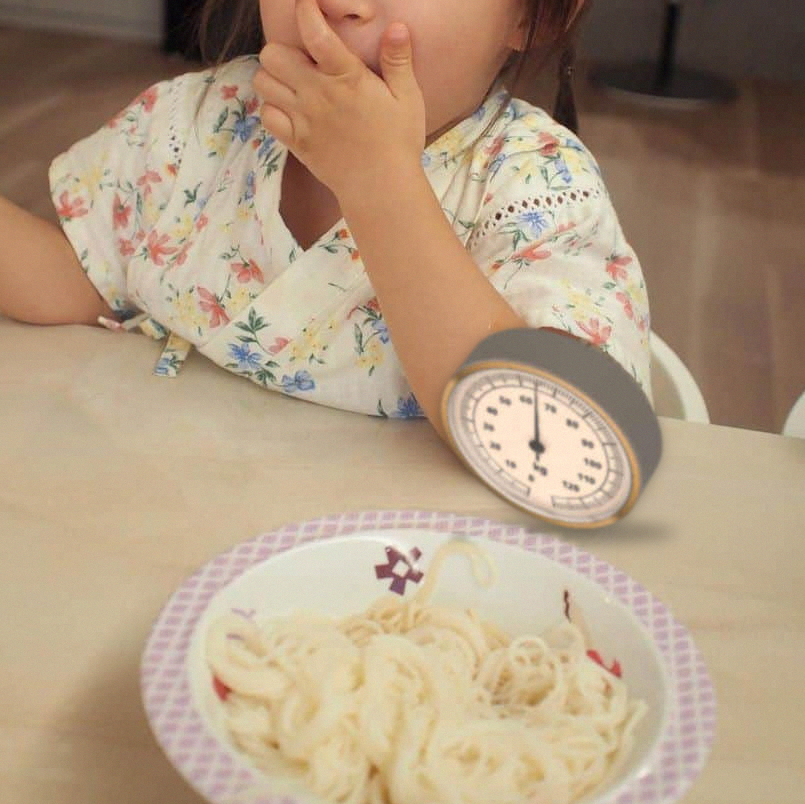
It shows value=65 unit=kg
